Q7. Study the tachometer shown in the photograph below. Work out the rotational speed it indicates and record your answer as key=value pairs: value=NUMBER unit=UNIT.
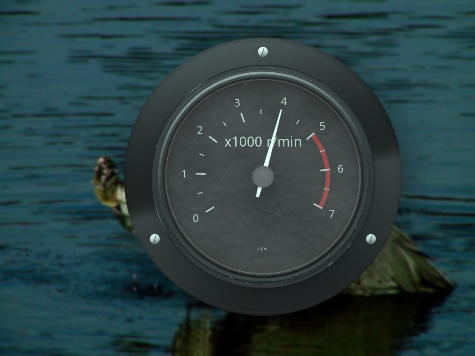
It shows value=4000 unit=rpm
